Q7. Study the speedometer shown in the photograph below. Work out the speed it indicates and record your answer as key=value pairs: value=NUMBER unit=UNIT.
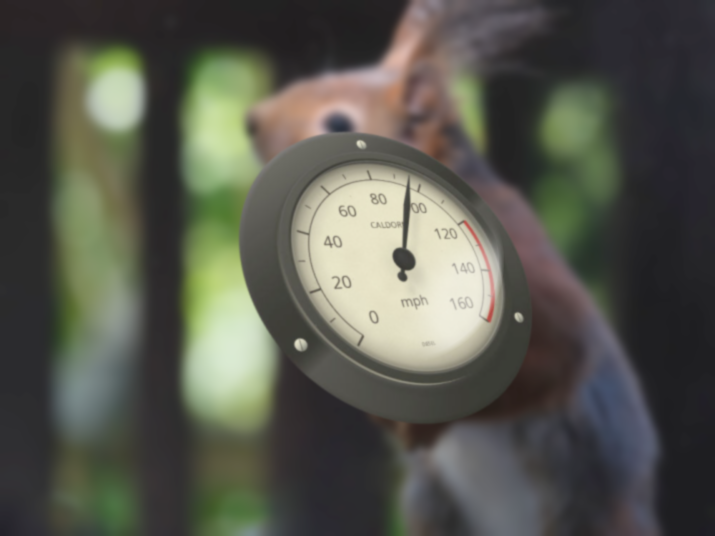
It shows value=95 unit=mph
